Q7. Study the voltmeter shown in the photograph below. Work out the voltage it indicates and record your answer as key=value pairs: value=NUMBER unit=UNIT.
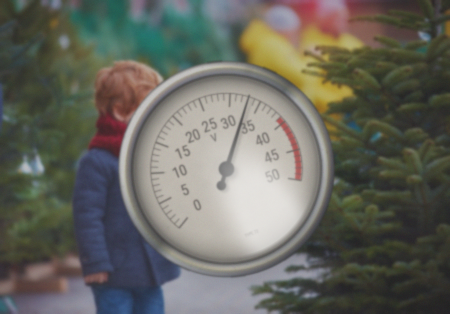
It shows value=33 unit=V
